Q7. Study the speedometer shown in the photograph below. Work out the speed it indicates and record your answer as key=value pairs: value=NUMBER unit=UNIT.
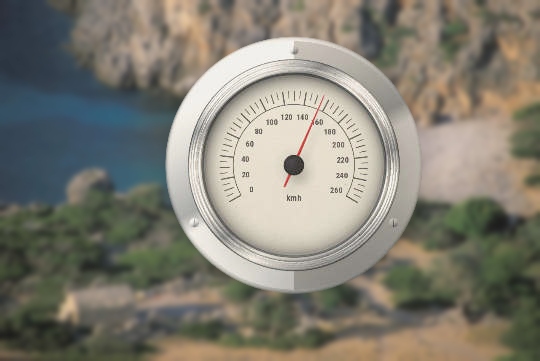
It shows value=155 unit=km/h
